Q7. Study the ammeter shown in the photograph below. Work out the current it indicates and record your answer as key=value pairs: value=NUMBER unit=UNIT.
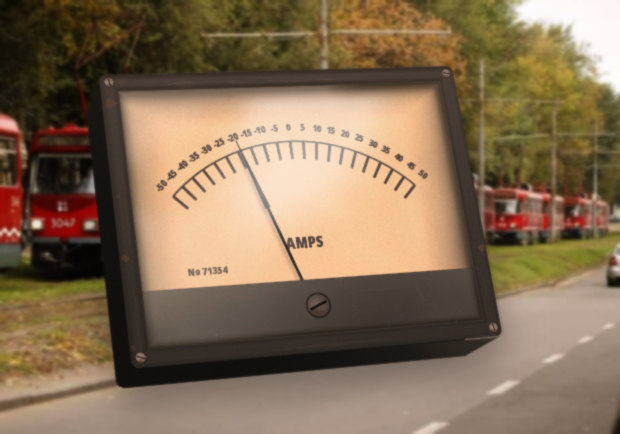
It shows value=-20 unit=A
